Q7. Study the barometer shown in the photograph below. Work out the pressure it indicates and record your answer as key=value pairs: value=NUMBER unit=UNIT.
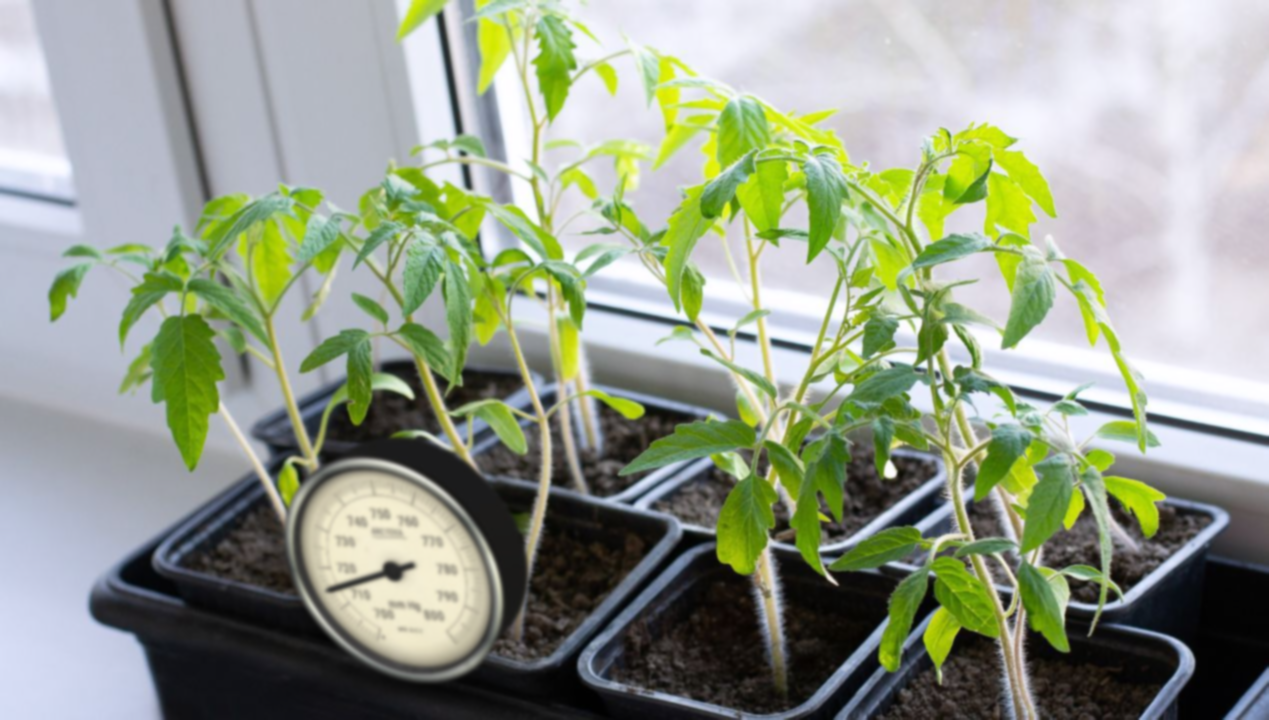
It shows value=715 unit=mmHg
